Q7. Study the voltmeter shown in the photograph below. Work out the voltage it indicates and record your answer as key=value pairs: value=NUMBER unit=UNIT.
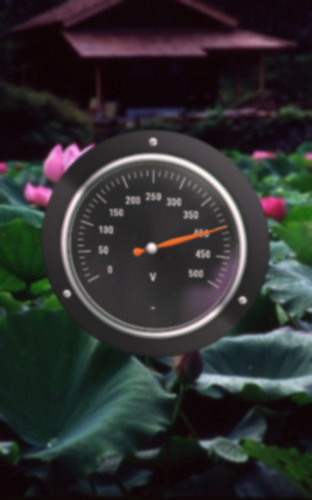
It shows value=400 unit=V
